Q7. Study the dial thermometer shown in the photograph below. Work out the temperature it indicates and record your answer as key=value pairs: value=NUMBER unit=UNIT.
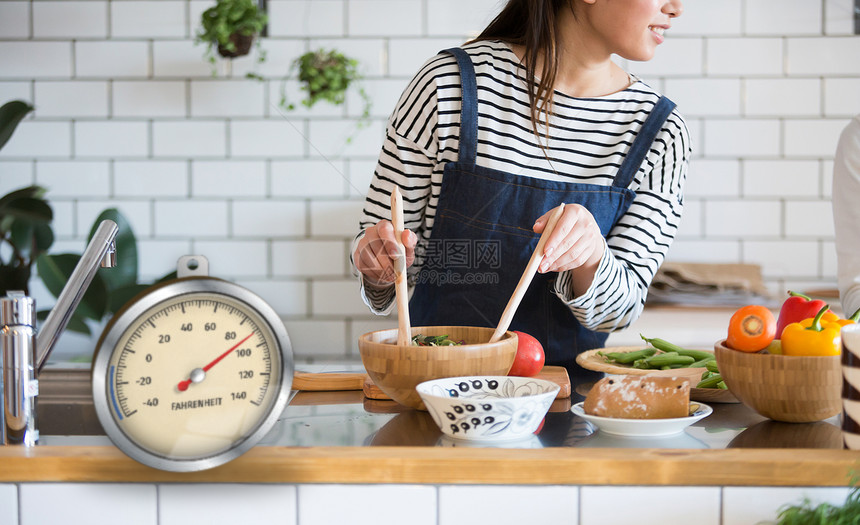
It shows value=90 unit=°F
